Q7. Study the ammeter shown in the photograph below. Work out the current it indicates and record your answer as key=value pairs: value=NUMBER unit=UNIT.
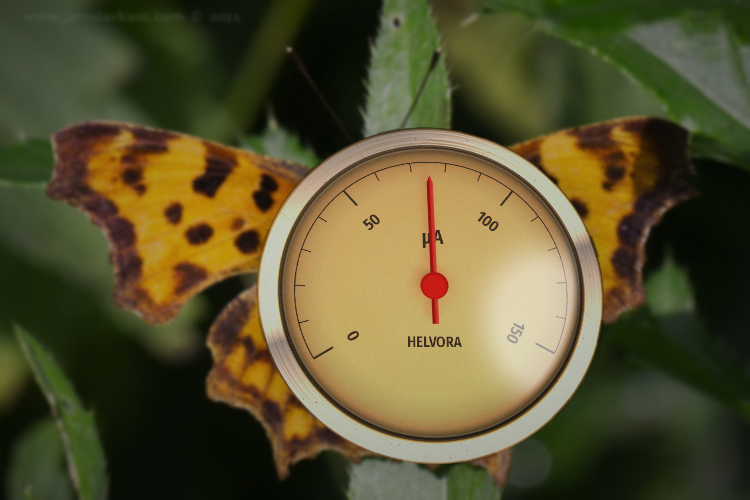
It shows value=75 unit=µA
